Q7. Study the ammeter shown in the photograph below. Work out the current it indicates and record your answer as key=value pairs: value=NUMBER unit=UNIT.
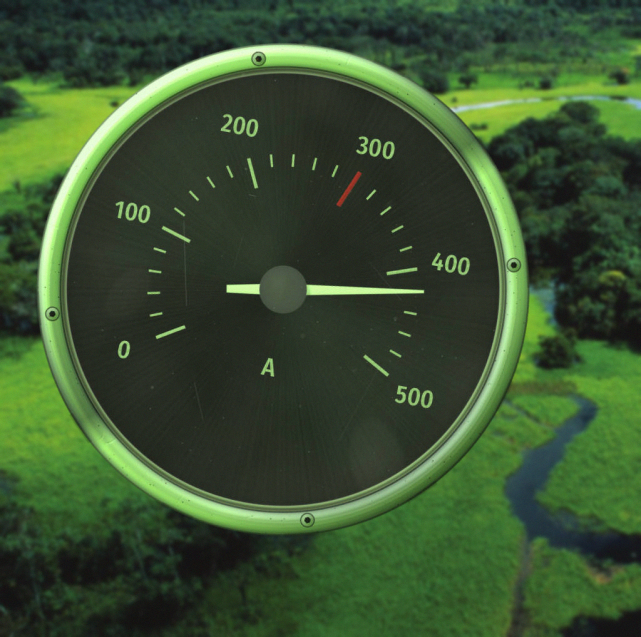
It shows value=420 unit=A
